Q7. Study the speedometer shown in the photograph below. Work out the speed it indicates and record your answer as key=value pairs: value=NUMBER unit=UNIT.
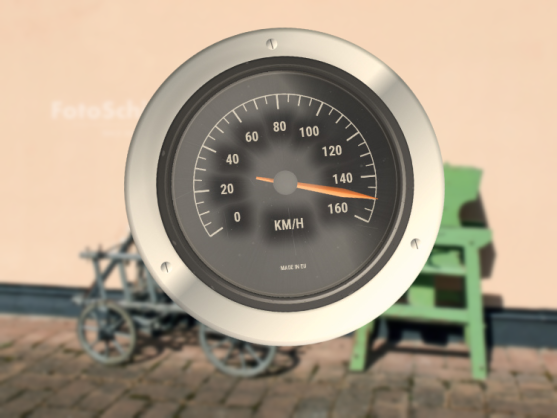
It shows value=150 unit=km/h
